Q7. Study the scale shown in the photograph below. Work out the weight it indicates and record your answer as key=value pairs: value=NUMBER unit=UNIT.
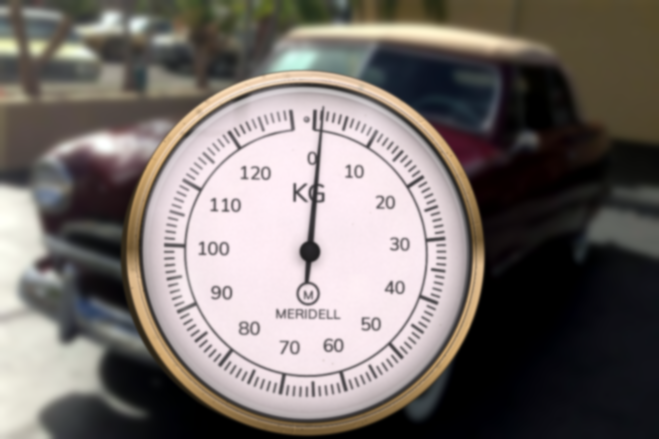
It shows value=1 unit=kg
